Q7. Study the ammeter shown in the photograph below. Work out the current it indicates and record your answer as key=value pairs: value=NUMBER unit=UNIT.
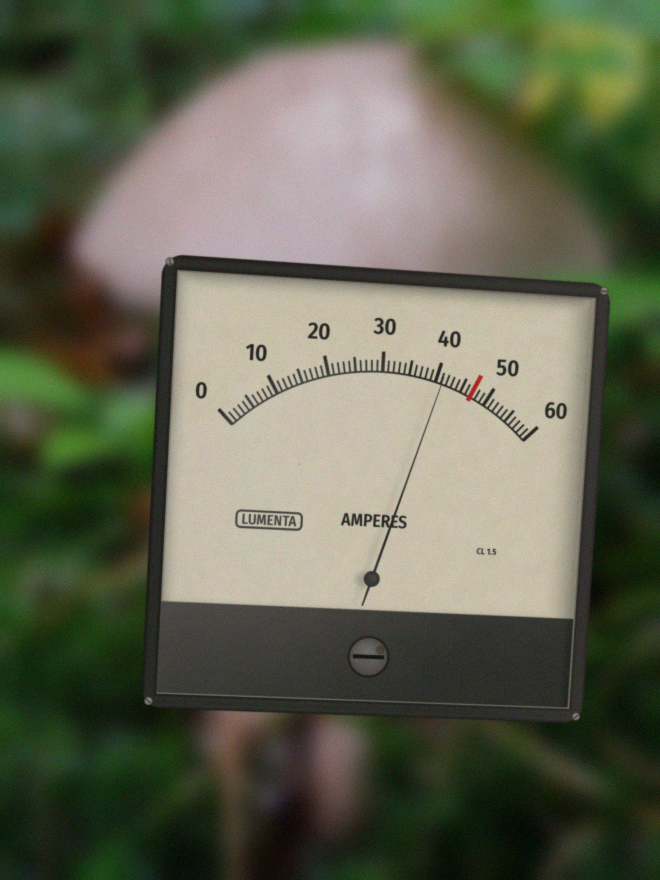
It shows value=41 unit=A
